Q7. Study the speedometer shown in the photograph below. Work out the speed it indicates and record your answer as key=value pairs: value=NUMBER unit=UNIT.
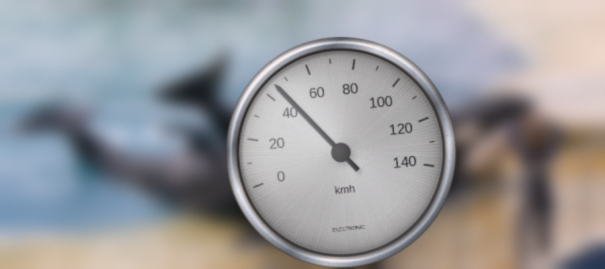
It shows value=45 unit=km/h
